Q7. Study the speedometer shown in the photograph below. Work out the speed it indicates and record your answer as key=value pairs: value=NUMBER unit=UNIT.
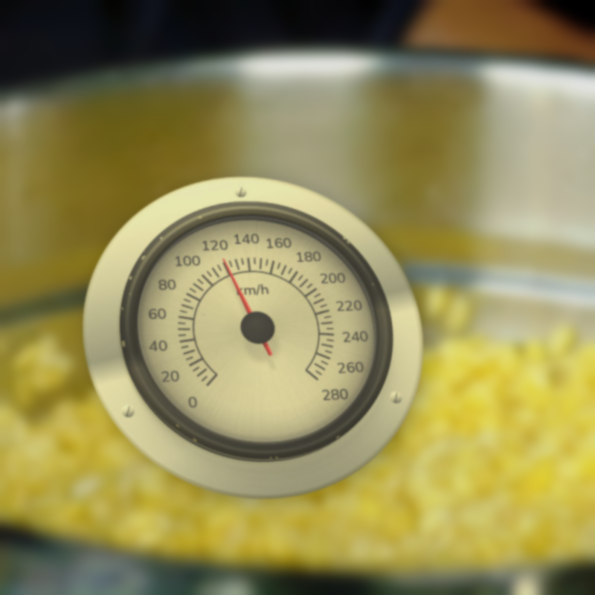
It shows value=120 unit=km/h
